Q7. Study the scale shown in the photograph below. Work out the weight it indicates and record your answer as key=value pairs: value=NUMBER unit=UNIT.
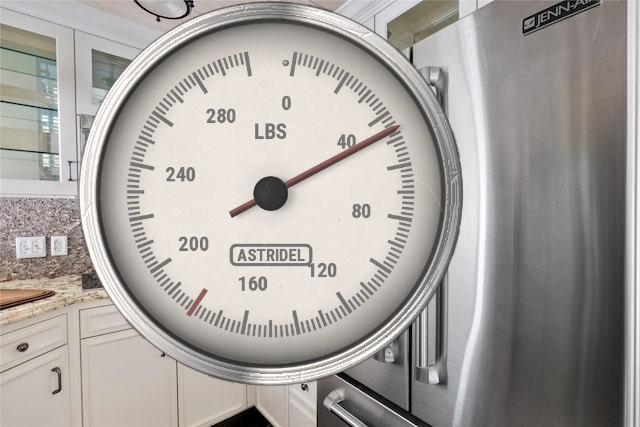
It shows value=46 unit=lb
